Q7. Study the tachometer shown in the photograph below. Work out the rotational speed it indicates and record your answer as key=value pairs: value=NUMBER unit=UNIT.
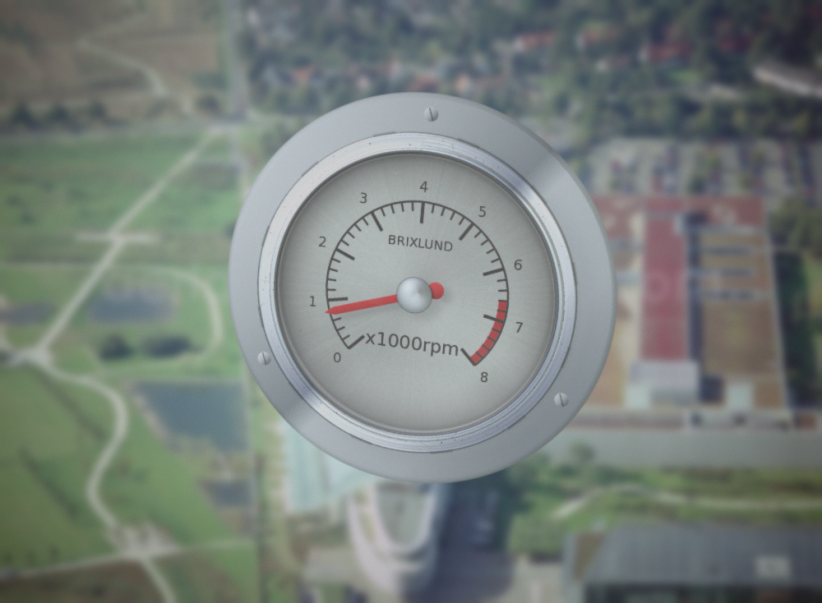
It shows value=800 unit=rpm
